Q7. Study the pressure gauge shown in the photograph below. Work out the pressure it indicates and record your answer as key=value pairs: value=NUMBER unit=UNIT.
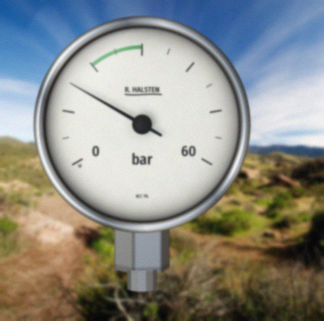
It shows value=15 unit=bar
